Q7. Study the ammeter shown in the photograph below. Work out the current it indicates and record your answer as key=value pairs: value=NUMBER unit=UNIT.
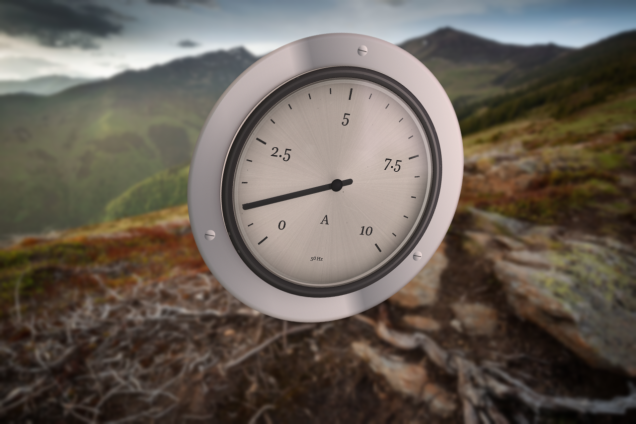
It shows value=1 unit=A
